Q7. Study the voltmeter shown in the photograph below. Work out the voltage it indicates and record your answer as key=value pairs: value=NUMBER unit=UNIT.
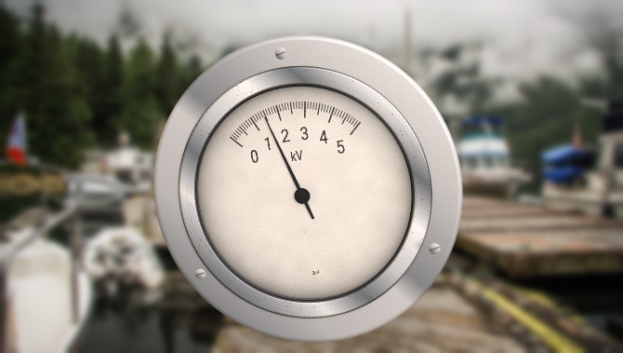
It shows value=1.5 unit=kV
